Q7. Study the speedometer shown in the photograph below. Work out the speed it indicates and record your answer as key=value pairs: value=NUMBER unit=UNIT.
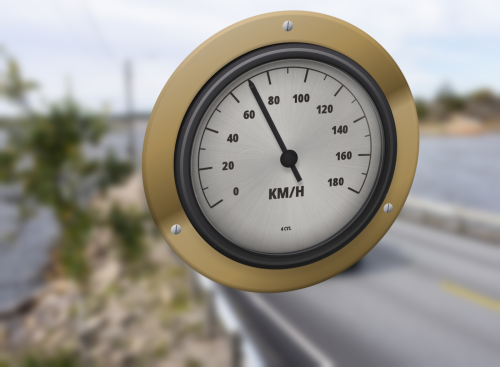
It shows value=70 unit=km/h
